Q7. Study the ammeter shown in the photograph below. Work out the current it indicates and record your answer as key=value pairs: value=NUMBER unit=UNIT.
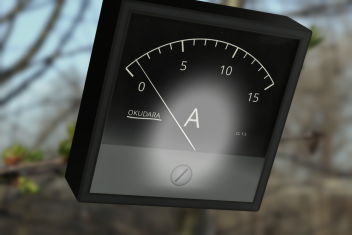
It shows value=1 unit=A
